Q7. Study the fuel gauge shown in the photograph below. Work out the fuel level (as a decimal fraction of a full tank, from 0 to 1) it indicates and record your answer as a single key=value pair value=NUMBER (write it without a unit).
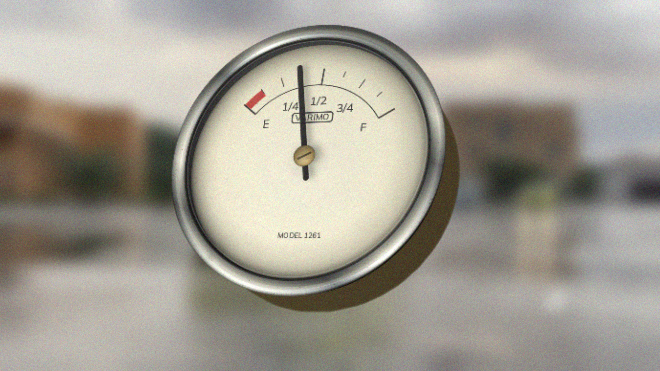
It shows value=0.375
